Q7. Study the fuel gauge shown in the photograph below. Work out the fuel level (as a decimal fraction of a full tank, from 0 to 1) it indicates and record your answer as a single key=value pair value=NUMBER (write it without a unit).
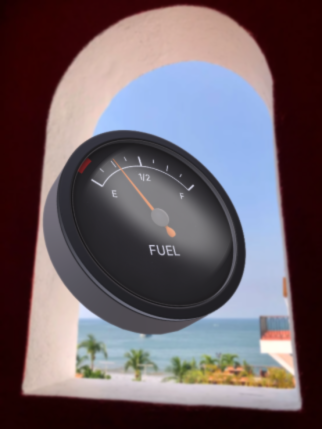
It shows value=0.25
